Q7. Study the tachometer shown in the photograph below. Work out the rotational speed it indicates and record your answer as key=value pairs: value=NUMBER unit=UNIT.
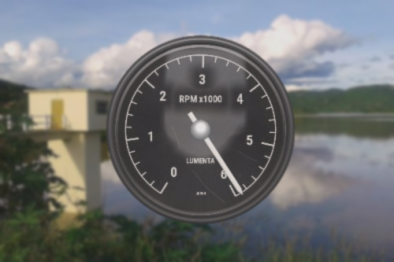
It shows value=5900 unit=rpm
